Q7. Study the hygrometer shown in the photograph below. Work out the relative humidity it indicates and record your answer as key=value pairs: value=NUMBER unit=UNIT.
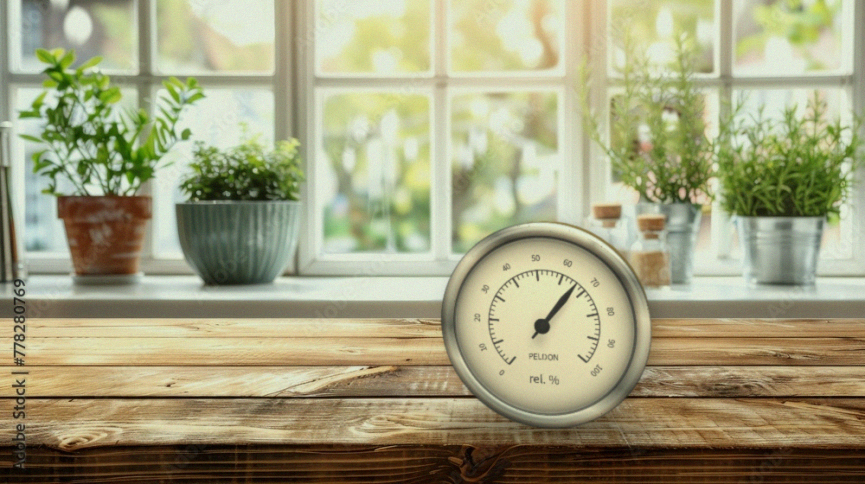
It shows value=66 unit=%
